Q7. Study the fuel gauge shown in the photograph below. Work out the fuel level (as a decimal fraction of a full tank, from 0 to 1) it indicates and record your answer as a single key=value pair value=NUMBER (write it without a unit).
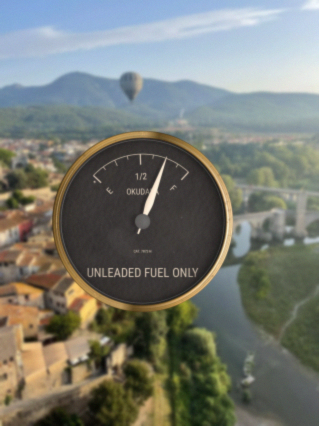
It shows value=0.75
